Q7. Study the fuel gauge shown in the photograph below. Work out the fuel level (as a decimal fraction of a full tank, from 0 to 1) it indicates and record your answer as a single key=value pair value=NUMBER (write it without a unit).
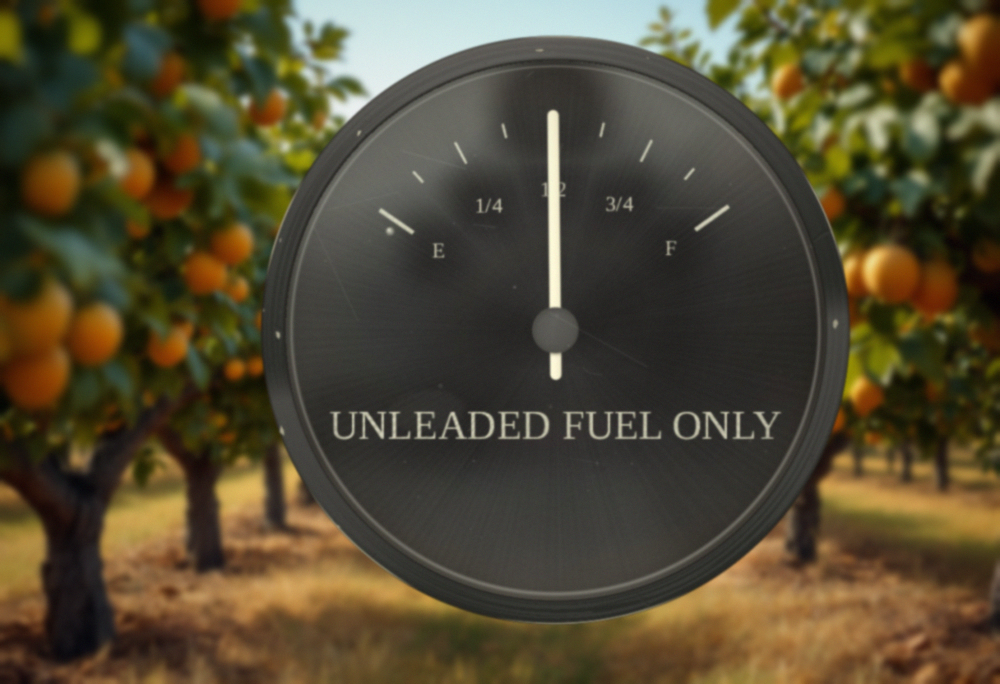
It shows value=0.5
